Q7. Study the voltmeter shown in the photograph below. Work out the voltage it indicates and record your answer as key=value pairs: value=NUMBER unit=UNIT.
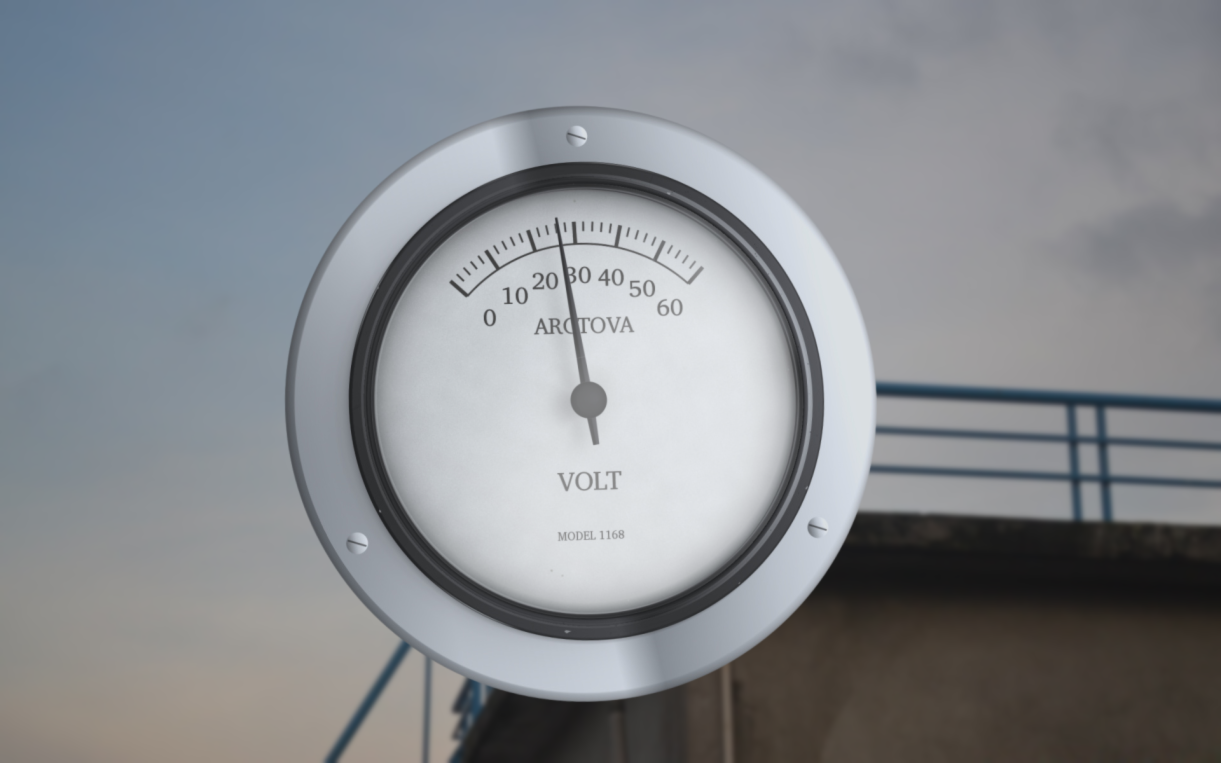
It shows value=26 unit=V
